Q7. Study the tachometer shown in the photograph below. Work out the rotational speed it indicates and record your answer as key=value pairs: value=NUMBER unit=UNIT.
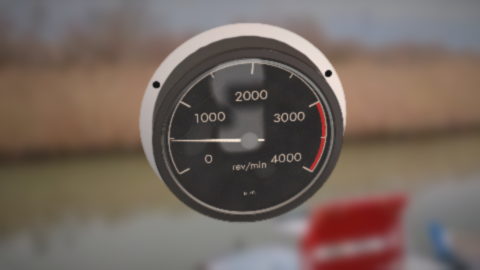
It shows value=500 unit=rpm
